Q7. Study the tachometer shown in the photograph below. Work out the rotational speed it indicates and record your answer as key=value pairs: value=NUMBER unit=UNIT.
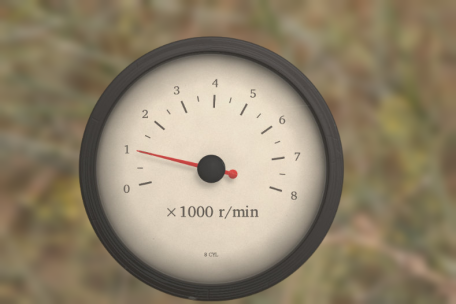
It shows value=1000 unit=rpm
